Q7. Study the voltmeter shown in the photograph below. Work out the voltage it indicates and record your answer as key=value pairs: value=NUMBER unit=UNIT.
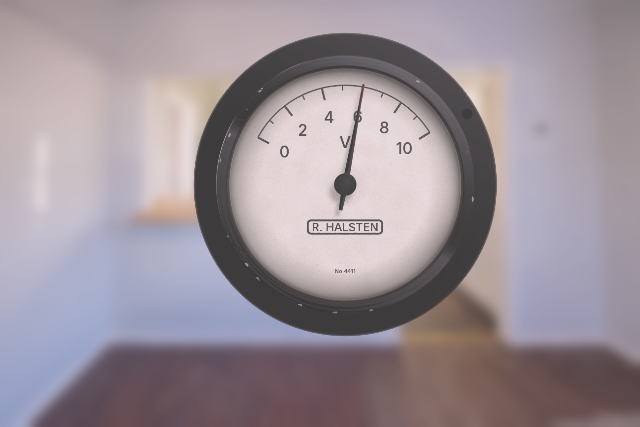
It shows value=6 unit=V
